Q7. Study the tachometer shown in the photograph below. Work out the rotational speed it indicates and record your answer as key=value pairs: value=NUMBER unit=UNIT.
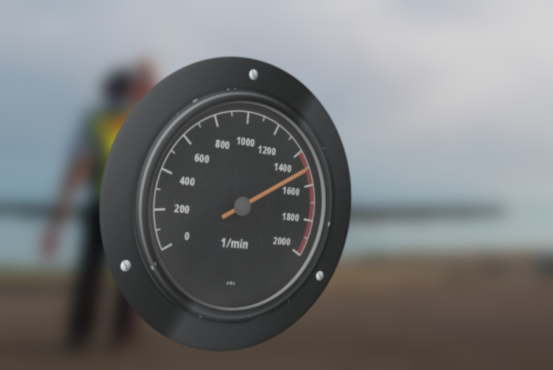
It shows value=1500 unit=rpm
